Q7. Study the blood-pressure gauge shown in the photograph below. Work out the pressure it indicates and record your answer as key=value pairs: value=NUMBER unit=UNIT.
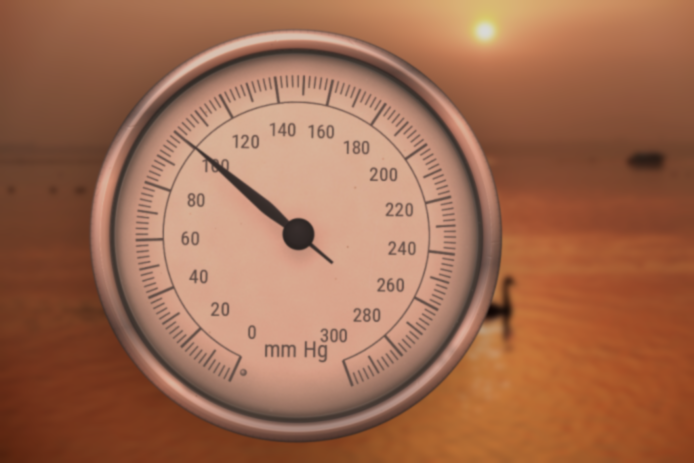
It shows value=100 unit=mmHg
